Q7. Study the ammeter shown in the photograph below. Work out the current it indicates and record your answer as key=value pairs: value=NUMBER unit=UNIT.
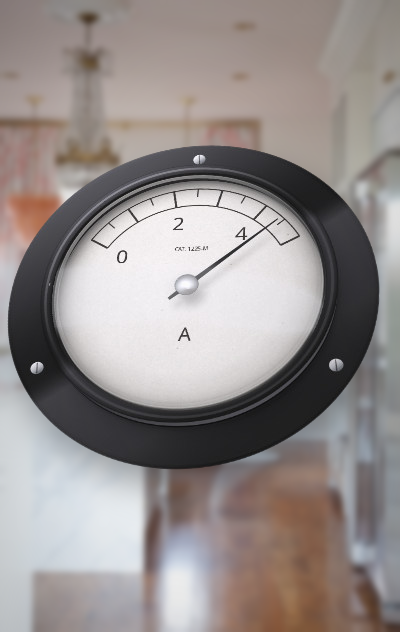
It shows value=4.5 unit=A
